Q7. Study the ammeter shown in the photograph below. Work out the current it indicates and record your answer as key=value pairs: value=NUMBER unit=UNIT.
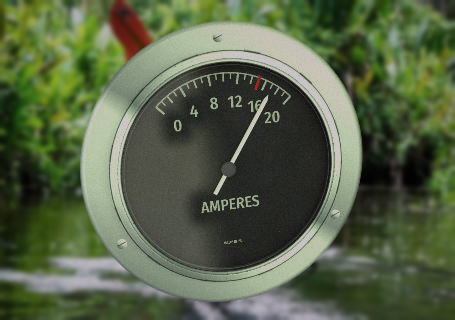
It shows value=17 unit=A
